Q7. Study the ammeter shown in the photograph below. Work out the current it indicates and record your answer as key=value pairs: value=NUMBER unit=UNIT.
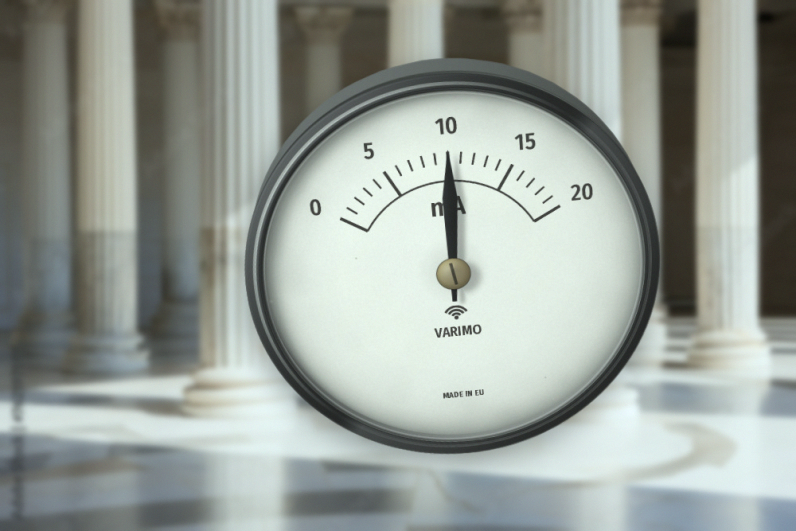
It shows value=10 unit=mA
